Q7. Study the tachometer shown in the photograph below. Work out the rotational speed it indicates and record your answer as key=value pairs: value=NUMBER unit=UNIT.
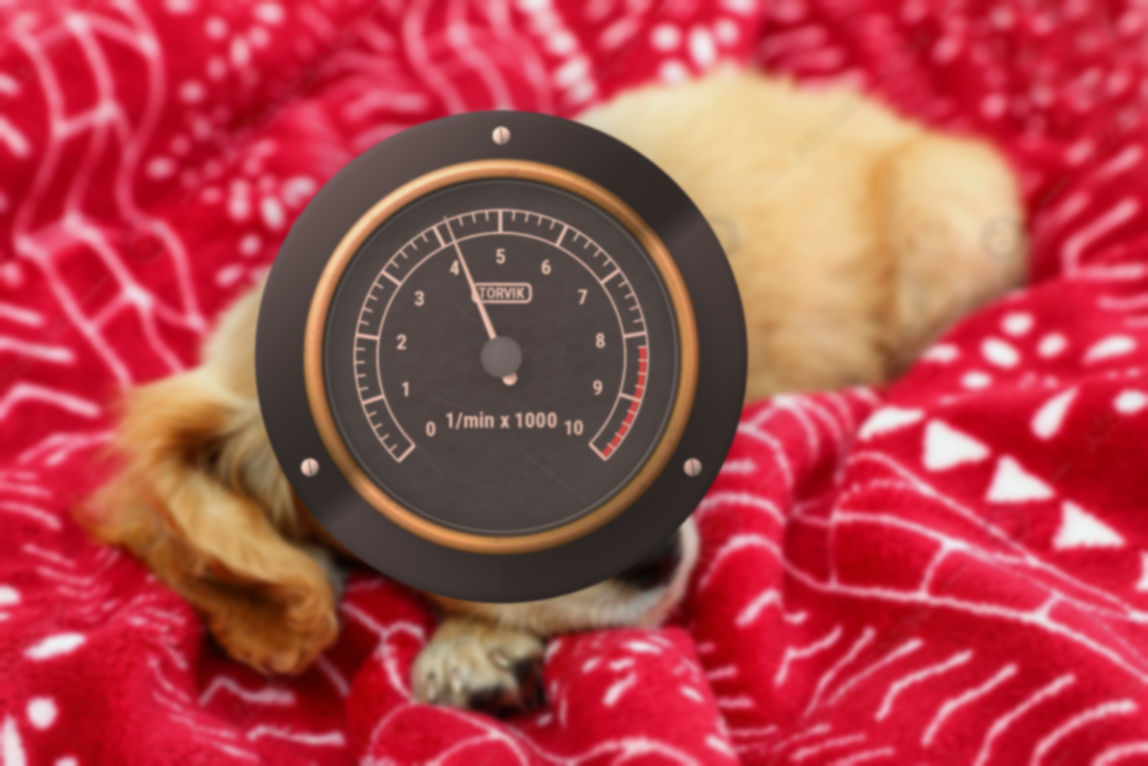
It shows value=4200 unit=rpm
